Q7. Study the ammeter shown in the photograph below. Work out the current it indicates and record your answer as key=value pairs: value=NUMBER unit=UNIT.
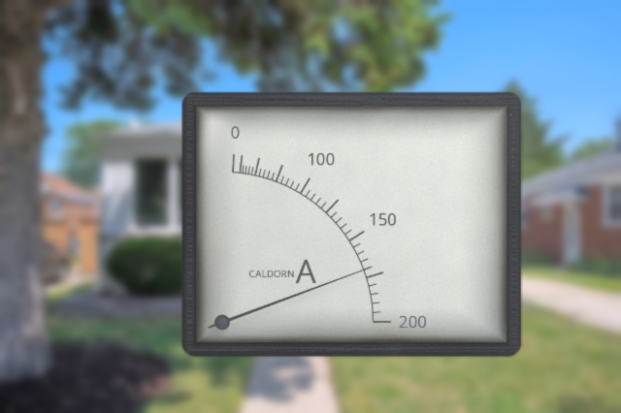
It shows value=170 unit=A
